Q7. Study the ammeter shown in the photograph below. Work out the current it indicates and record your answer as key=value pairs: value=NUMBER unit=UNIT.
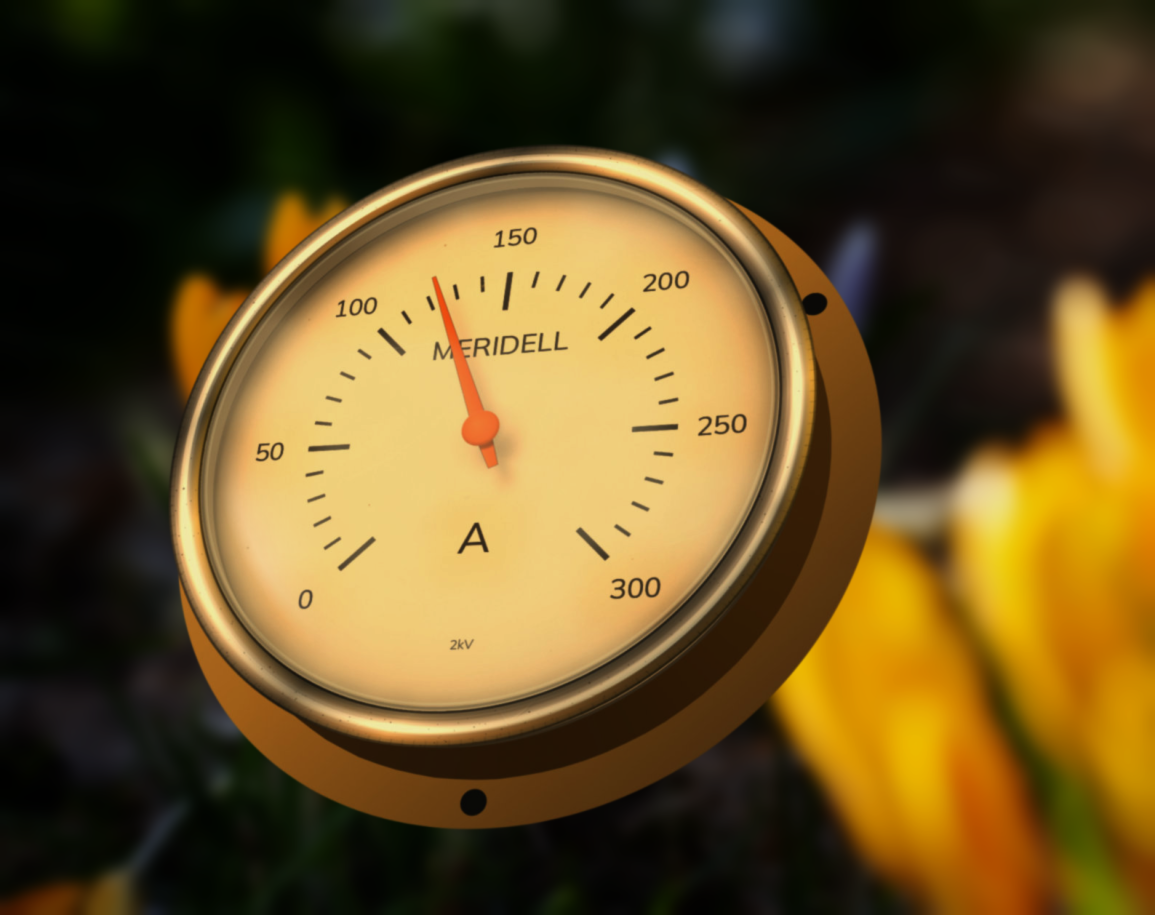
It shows value=125 unit=A
